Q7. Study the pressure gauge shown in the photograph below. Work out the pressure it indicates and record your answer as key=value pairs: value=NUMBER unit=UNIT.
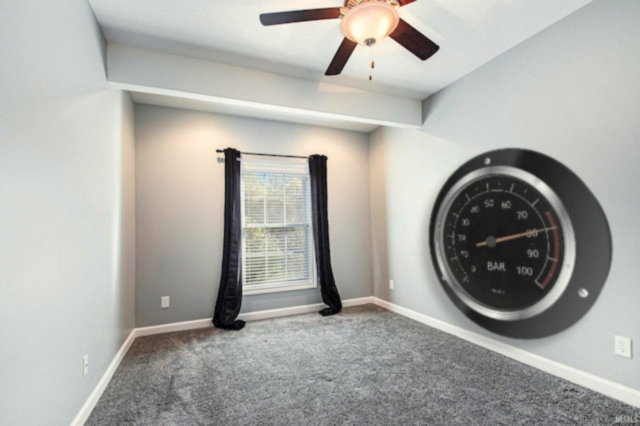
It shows value=80 unit=bar
